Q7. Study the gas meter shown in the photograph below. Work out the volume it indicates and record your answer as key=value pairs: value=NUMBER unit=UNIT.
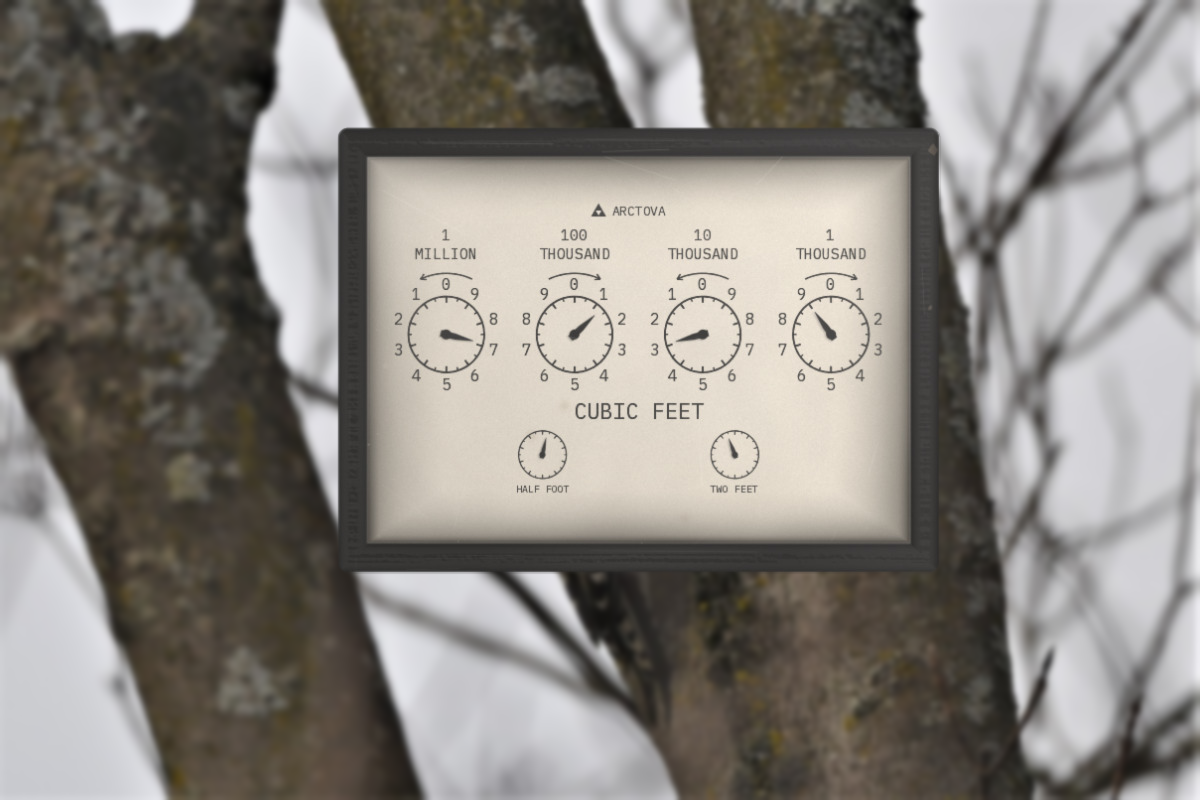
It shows value=712900 unit=ft³
